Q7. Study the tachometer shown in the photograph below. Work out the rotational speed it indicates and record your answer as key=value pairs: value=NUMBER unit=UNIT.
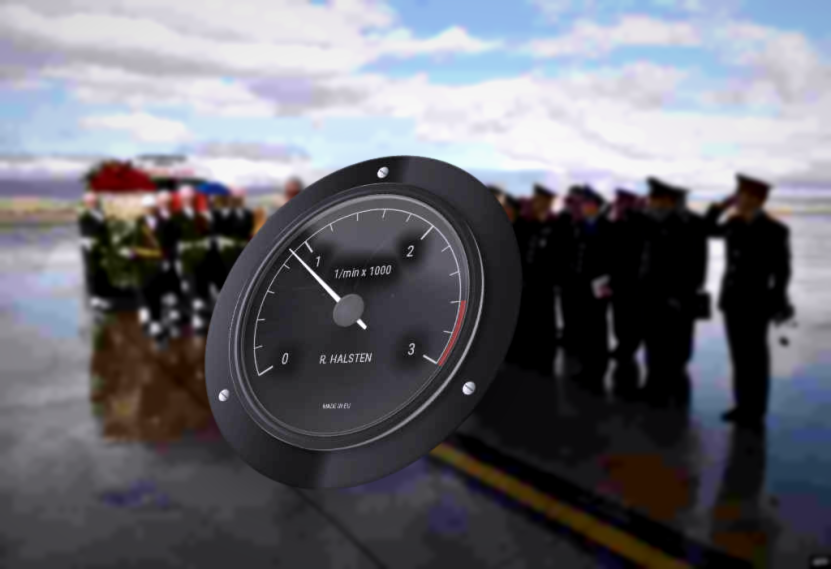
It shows value=900 unit=rpm
